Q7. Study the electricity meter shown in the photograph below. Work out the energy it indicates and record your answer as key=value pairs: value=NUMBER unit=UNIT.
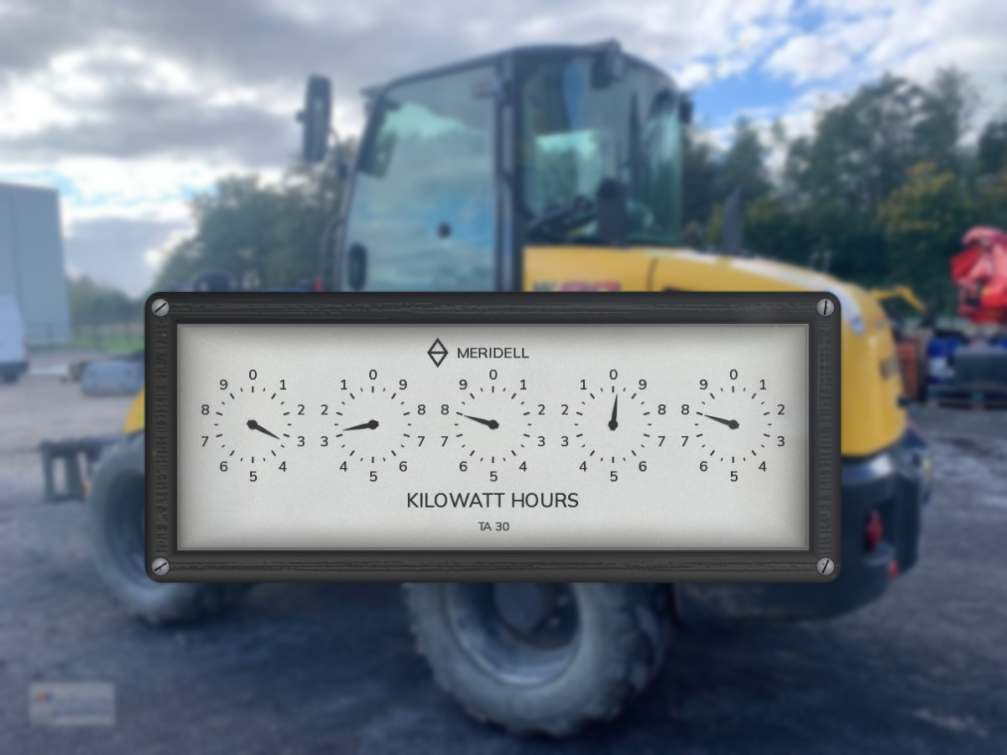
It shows value=32798 unit=kWh
